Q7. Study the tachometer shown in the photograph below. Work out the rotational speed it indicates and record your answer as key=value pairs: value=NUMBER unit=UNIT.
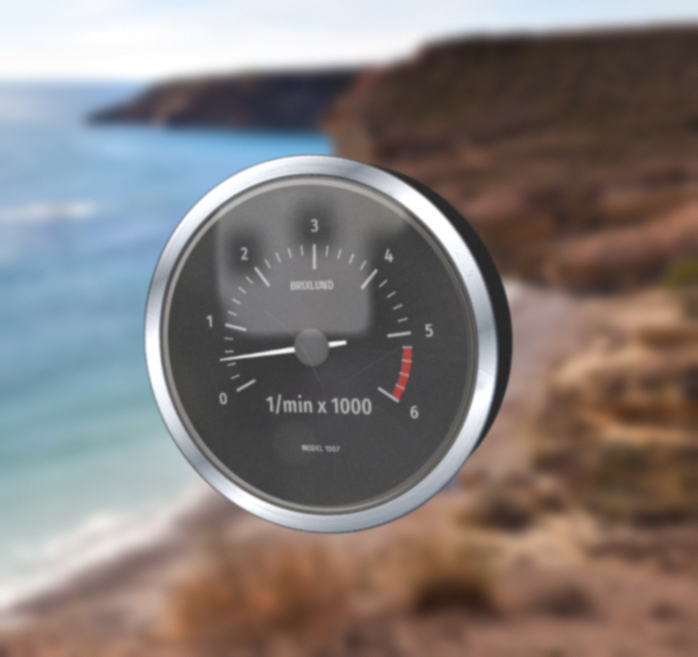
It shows value=500 unit=rpm
